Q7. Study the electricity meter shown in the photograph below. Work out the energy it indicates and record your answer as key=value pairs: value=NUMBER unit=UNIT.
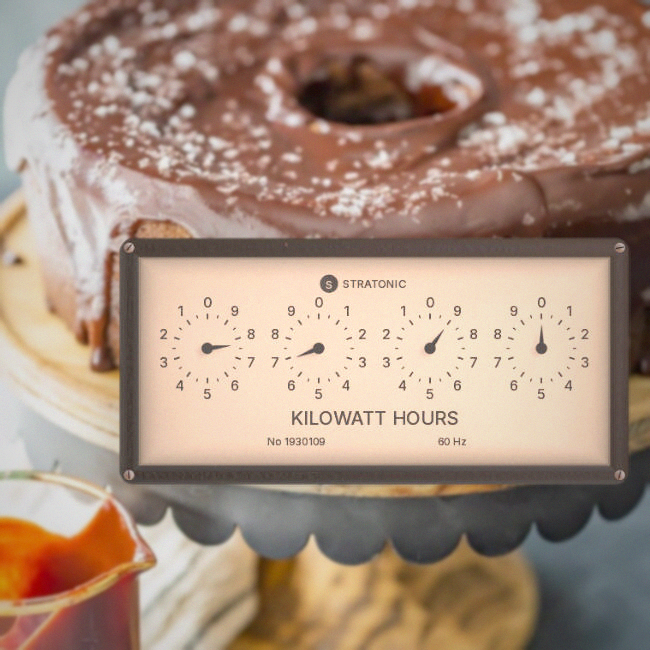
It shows value=7690 unit=kWh
